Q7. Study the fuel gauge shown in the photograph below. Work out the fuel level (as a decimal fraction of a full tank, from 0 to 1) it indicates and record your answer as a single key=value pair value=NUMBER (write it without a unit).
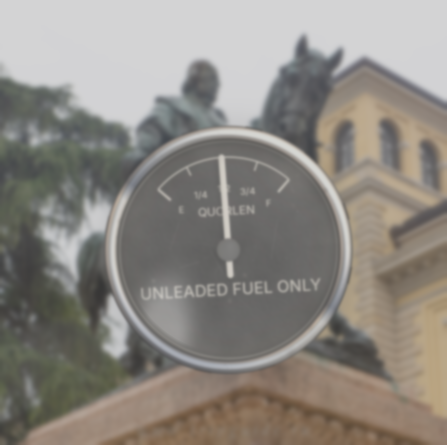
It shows value=0.5
